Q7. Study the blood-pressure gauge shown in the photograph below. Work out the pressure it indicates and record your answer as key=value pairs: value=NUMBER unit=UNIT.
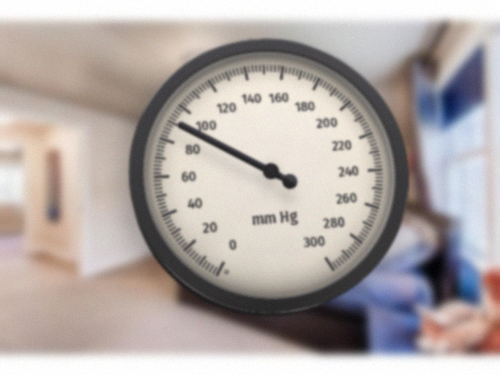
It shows value=90 unit=mmHg
